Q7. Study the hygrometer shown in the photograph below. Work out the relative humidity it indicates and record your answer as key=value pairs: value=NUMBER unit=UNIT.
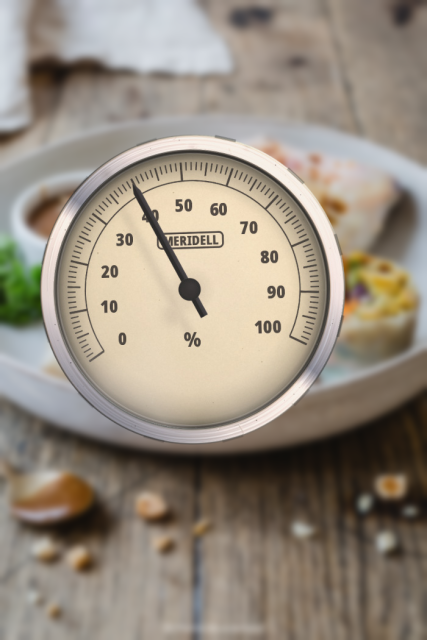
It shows value=40 unit=%
